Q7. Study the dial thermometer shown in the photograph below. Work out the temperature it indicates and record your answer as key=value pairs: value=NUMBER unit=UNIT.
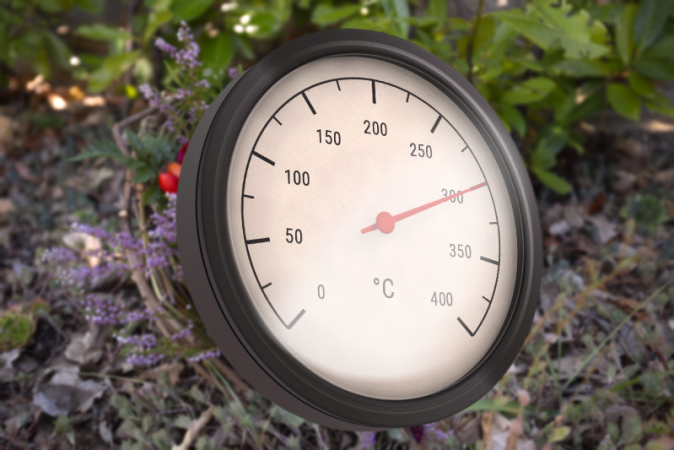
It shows value=300 unit=°C
